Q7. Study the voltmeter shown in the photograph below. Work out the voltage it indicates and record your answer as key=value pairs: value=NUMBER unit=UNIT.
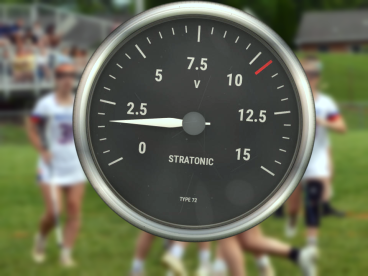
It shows value=1.75 unit=V
